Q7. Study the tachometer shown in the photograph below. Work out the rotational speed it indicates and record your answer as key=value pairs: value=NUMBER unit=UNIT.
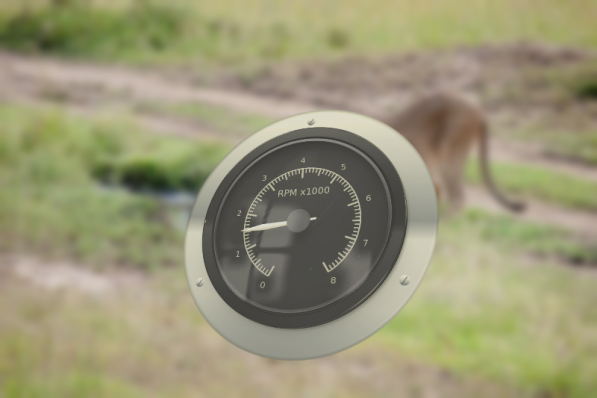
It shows value=1500 unit=rpm
